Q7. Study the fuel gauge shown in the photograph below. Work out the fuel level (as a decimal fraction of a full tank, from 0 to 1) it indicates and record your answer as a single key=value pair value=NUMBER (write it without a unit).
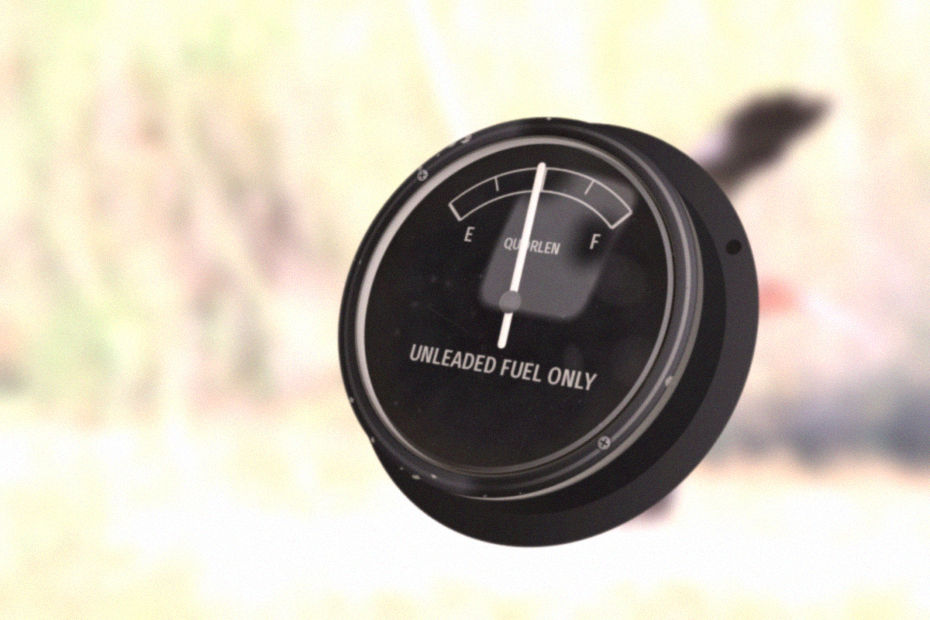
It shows value=0.5
